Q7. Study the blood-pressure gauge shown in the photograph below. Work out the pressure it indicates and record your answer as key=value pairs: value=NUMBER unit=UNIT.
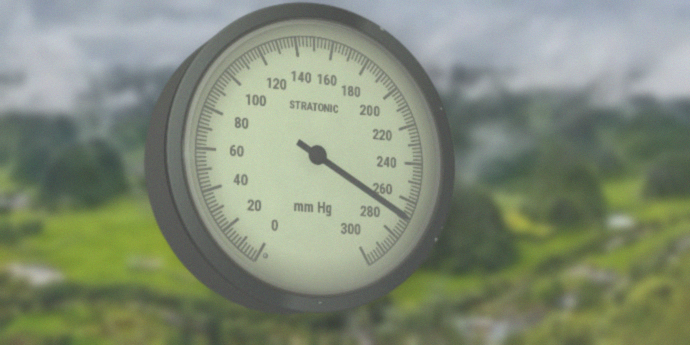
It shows value=270 unit=mmHg
